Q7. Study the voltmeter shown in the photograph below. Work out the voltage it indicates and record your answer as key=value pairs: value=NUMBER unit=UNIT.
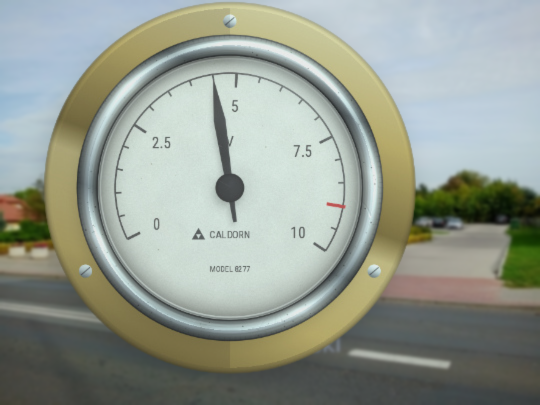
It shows value=4.5 unit=V
